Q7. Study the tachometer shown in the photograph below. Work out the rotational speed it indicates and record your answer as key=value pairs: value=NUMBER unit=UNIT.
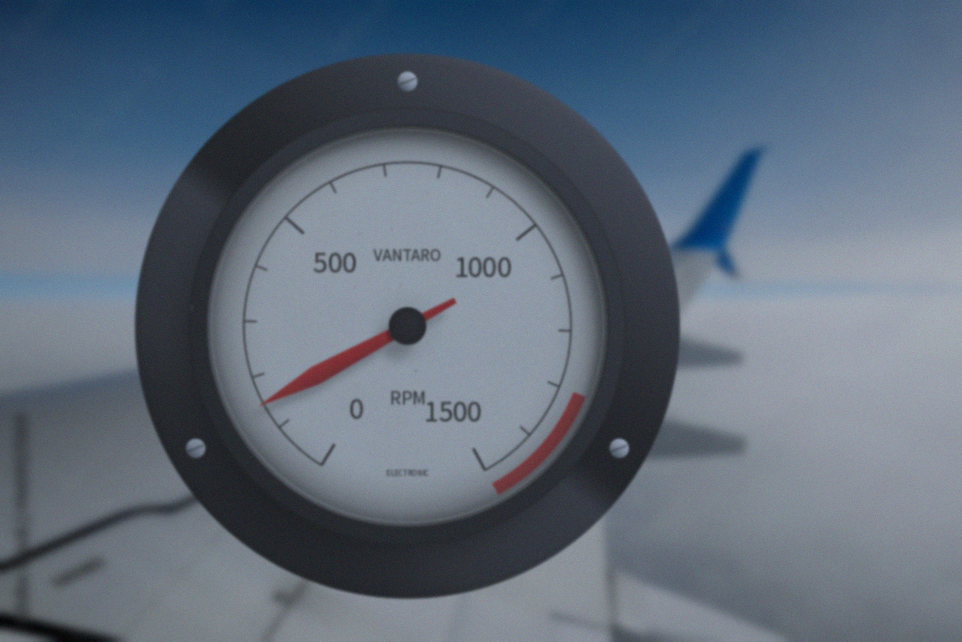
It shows value=150 unit=rpm
